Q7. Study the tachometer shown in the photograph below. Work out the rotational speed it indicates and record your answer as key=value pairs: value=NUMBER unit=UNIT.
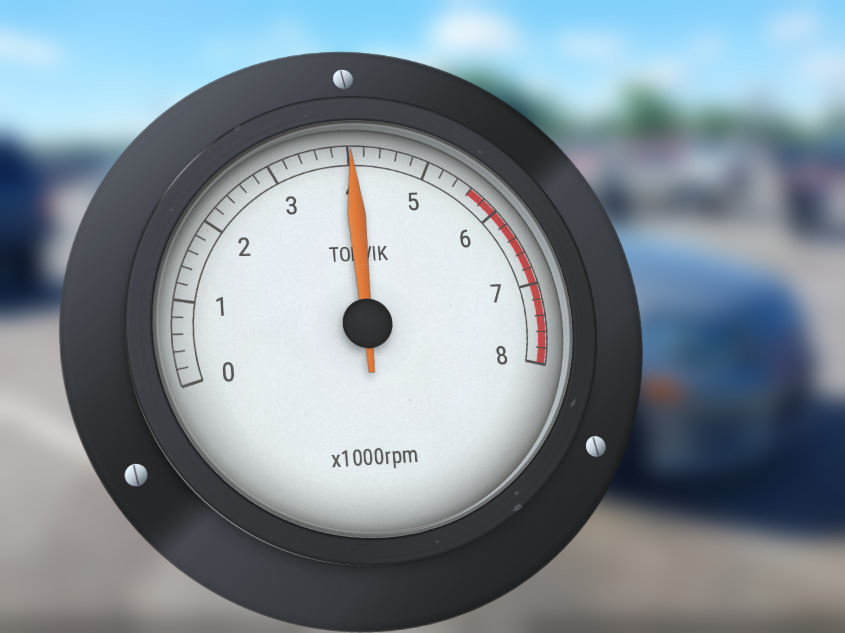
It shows value=4000 unit=rpm
